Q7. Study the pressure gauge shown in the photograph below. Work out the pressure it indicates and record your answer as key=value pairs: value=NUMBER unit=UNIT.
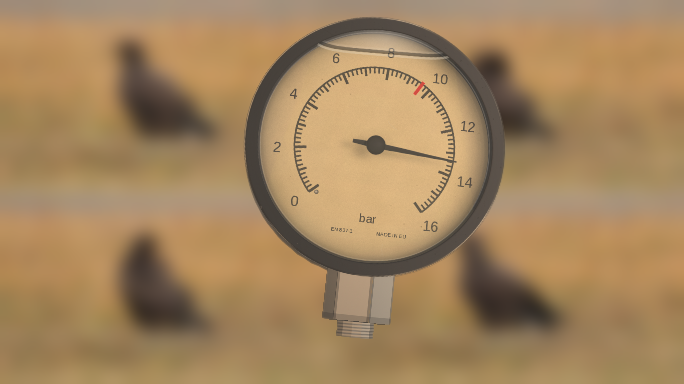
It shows value=13.4 unit=bar
